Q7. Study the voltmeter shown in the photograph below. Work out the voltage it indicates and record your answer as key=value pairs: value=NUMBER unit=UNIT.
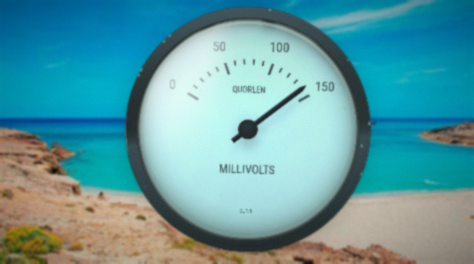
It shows value=140 unit=mV
